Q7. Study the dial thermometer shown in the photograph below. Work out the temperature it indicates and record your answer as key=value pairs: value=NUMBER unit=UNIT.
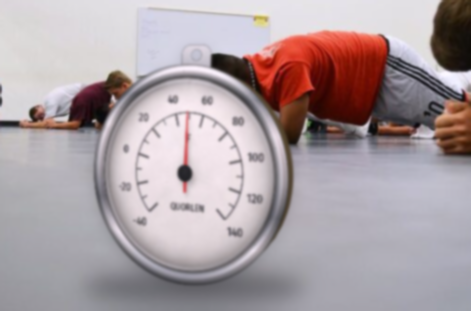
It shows value=50 unit=°F
